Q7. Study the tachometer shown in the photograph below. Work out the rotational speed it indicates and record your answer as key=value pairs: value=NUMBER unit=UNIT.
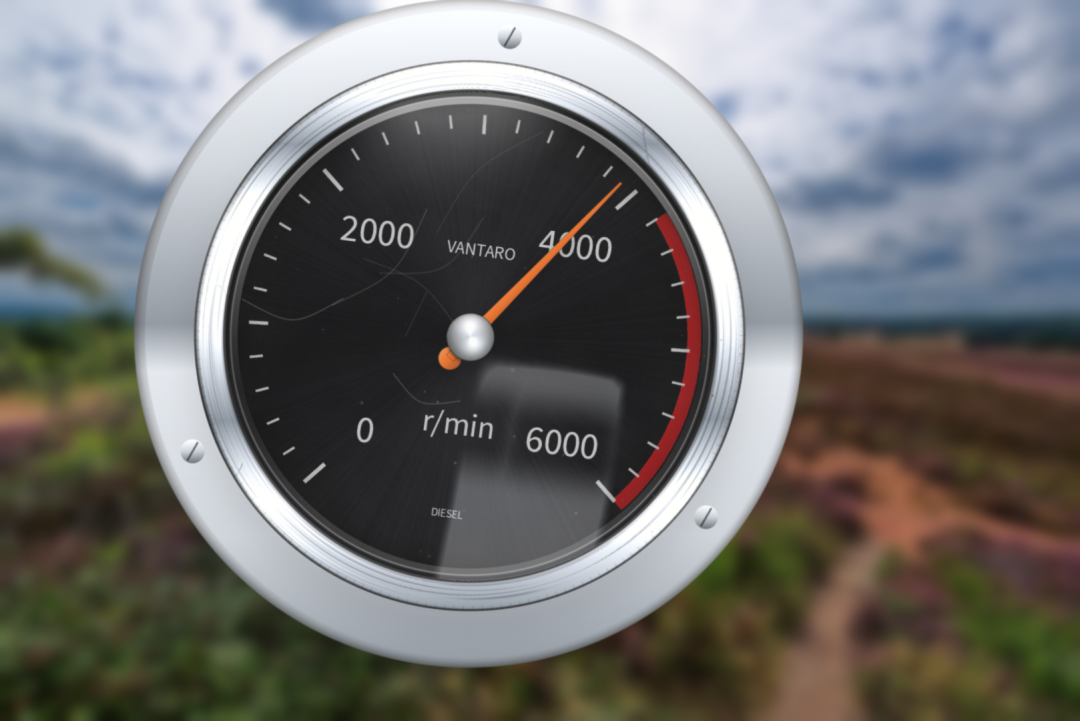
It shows value=3900 unit=rpm
